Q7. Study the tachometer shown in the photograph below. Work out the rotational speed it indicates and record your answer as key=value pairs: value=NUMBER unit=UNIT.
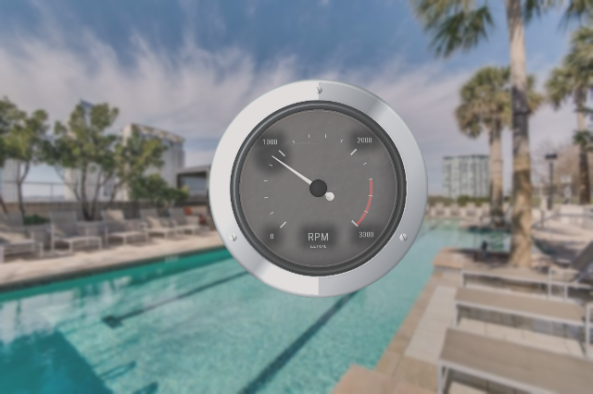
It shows value=900 unit=rpm
